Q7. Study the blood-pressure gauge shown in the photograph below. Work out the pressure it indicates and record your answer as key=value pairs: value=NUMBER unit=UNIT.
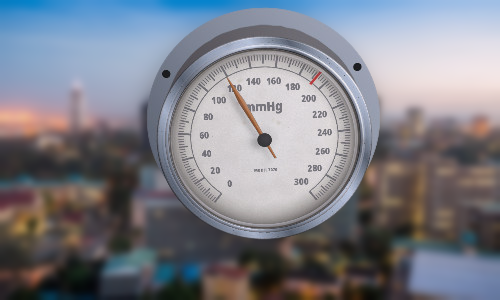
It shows value=120 unit=mmHg
